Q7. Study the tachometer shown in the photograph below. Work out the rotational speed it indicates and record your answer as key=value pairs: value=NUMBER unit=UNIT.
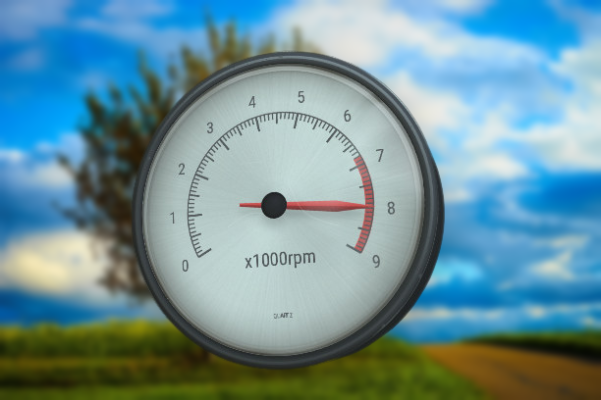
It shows value=8000 unit=rpm
